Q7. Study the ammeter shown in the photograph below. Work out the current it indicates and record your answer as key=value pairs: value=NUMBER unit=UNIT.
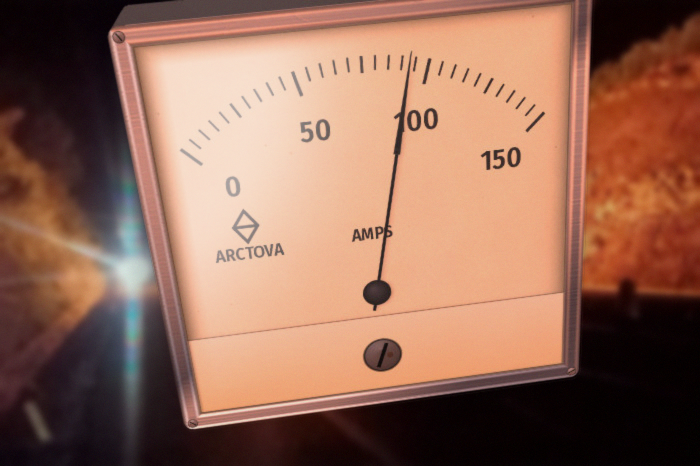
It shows value=92.5 unit=A
